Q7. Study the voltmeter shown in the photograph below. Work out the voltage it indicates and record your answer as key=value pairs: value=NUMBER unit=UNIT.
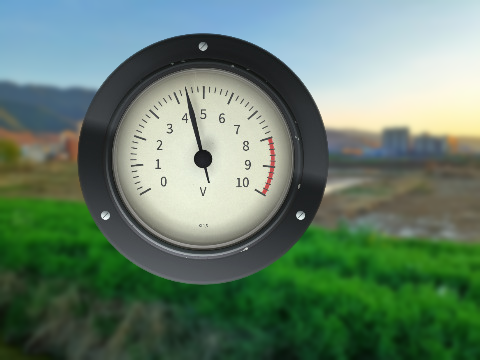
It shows value=4.4 unit=V
